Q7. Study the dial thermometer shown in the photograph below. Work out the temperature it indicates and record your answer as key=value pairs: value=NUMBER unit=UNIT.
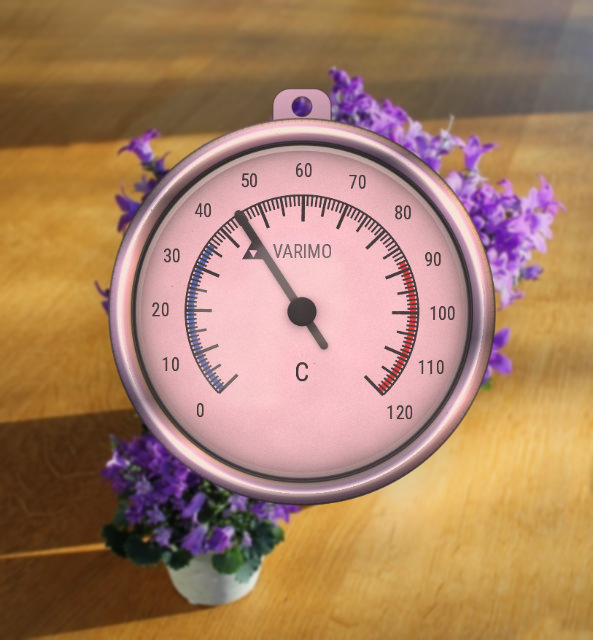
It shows value=45 unit=°C
